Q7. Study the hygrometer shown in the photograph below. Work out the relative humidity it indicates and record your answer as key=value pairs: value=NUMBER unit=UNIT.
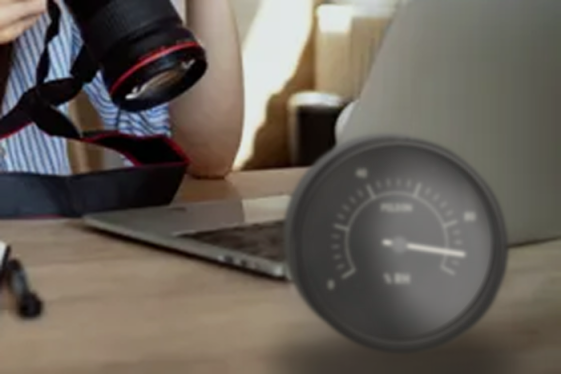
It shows value=92 unit=%
